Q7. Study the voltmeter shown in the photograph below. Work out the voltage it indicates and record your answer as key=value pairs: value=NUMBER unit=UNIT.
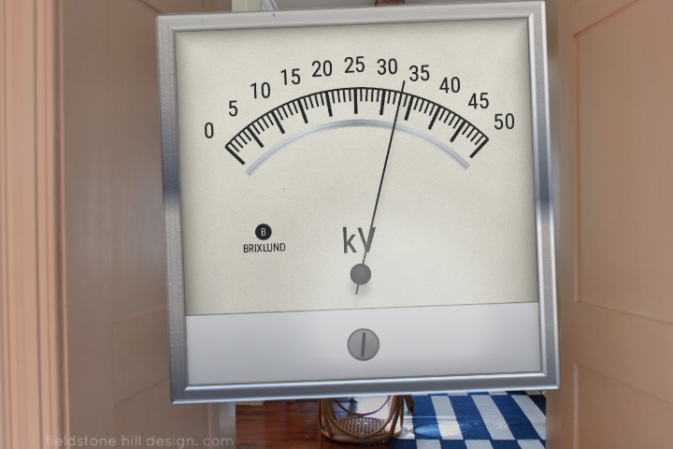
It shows value=33 unit=kV
